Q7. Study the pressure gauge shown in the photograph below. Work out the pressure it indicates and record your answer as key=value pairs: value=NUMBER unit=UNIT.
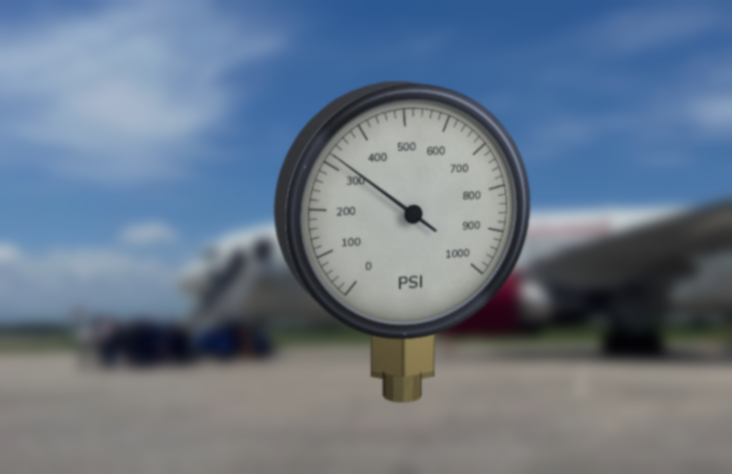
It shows value=320 unit=psi
